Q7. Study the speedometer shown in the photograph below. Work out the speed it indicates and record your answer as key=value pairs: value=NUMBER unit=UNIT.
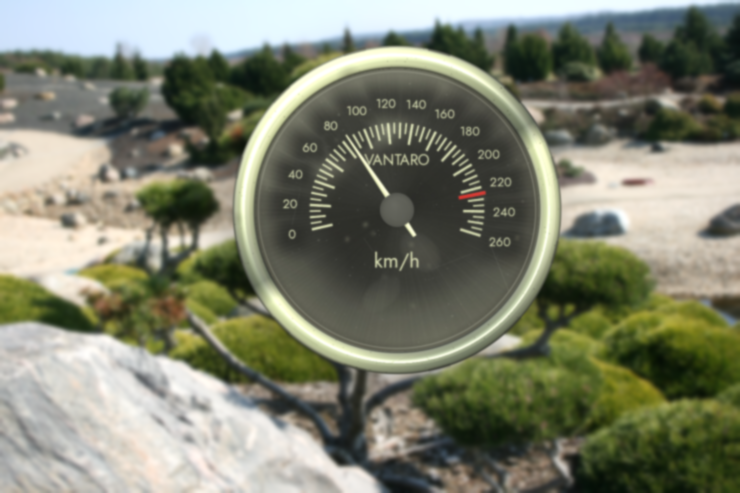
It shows value=85 unit=km/h
